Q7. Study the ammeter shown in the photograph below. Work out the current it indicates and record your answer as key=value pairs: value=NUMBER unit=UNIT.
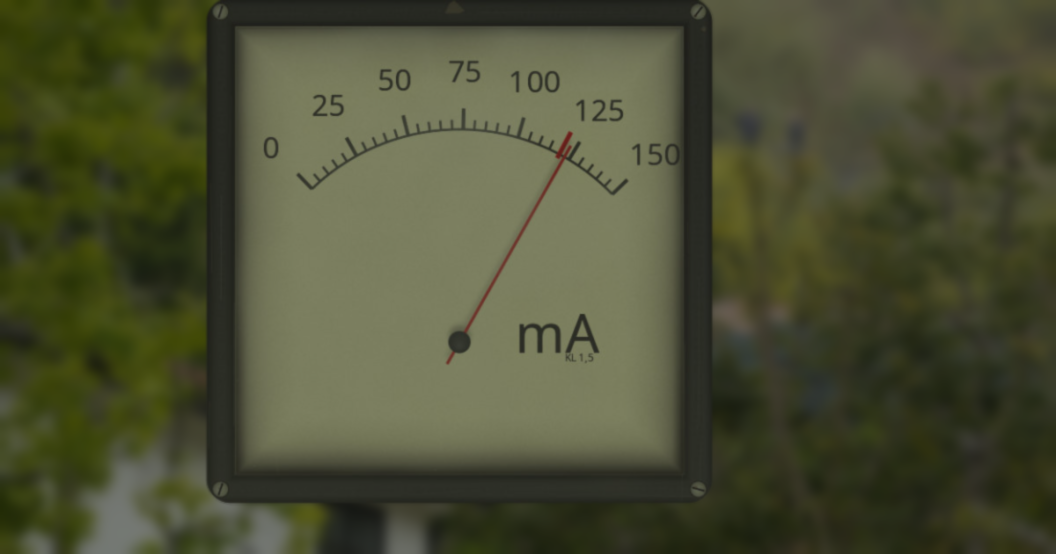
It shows value=122.5 unit=mA
